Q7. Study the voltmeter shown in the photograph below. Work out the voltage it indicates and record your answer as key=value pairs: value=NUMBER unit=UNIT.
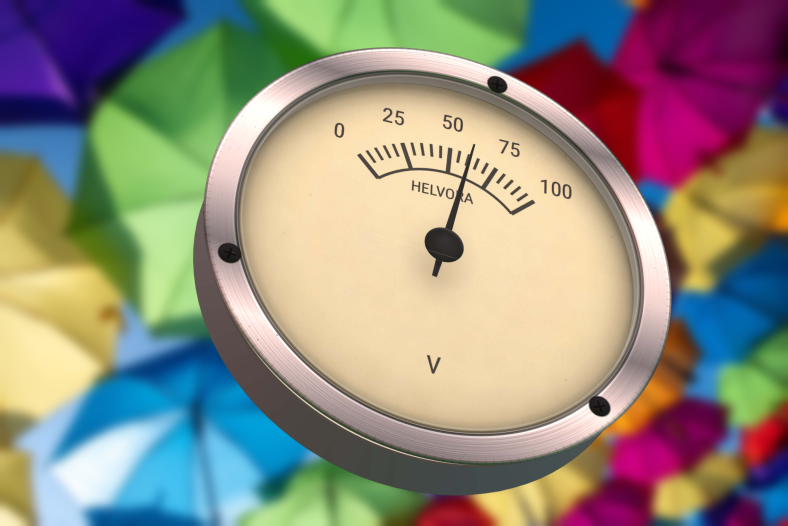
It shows value=60 unit=V
